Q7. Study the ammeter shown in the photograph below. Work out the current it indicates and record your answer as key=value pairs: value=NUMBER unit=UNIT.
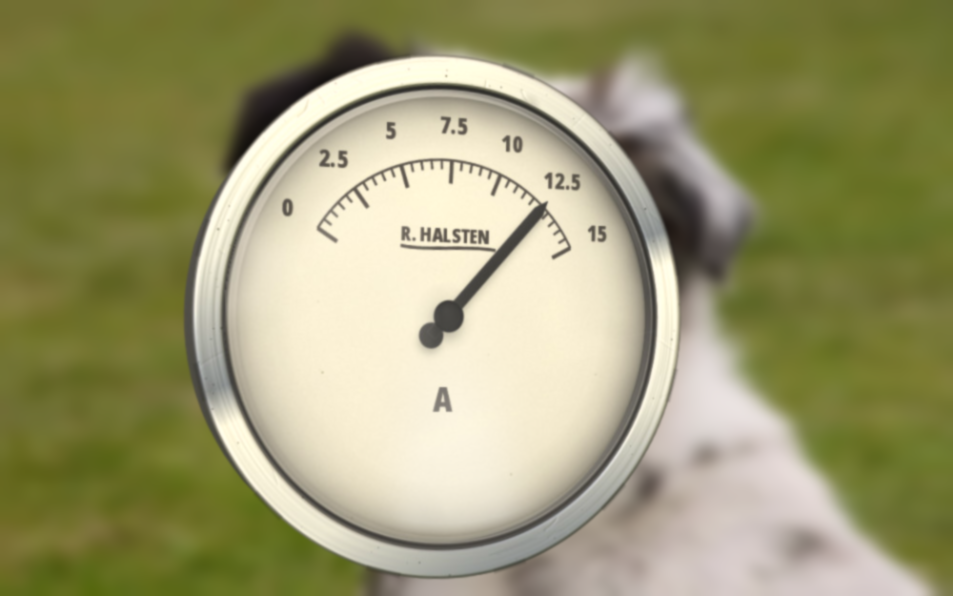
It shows value=12.5 unit=A
